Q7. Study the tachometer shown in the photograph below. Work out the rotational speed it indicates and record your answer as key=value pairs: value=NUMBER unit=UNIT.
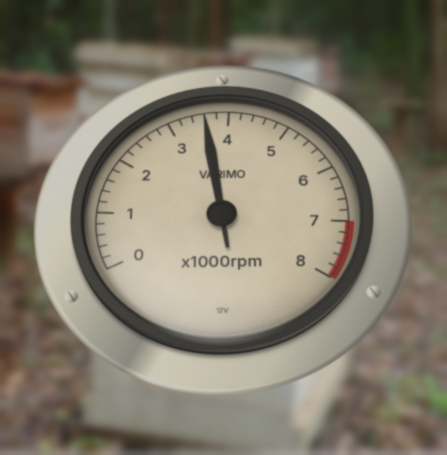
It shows value=3600 unit=rpm
